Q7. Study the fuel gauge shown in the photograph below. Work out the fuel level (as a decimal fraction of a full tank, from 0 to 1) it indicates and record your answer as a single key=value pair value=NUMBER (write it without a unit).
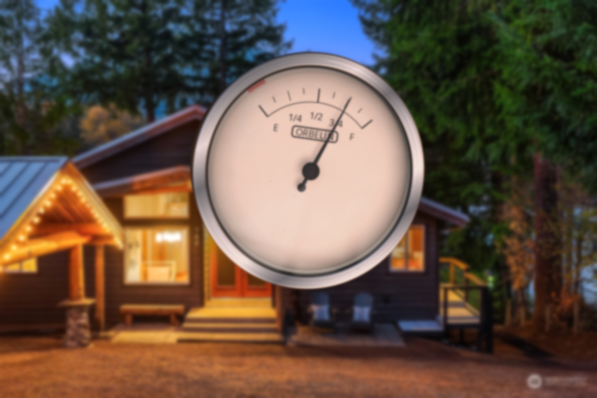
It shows value=0.75
